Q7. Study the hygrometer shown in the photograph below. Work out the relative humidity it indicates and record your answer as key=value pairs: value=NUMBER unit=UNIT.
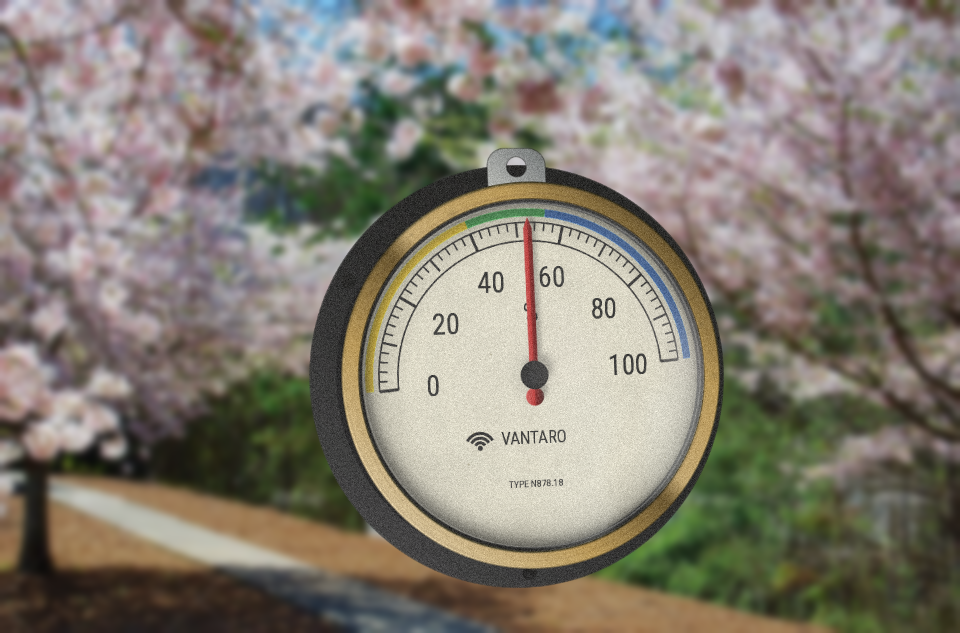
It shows value=52 unit=%
